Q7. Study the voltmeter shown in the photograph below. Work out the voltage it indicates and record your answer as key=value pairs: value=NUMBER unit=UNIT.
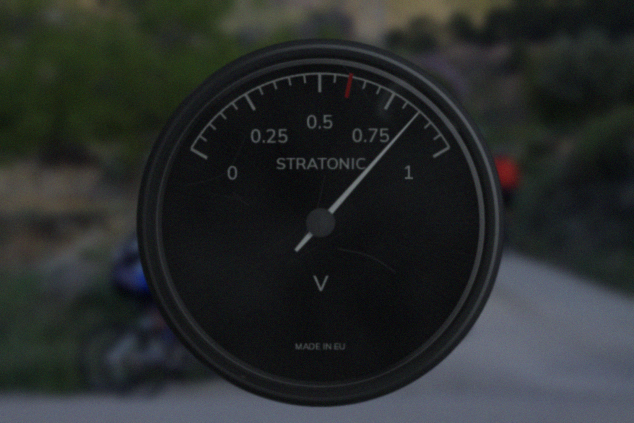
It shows value=0.85 unit=V
